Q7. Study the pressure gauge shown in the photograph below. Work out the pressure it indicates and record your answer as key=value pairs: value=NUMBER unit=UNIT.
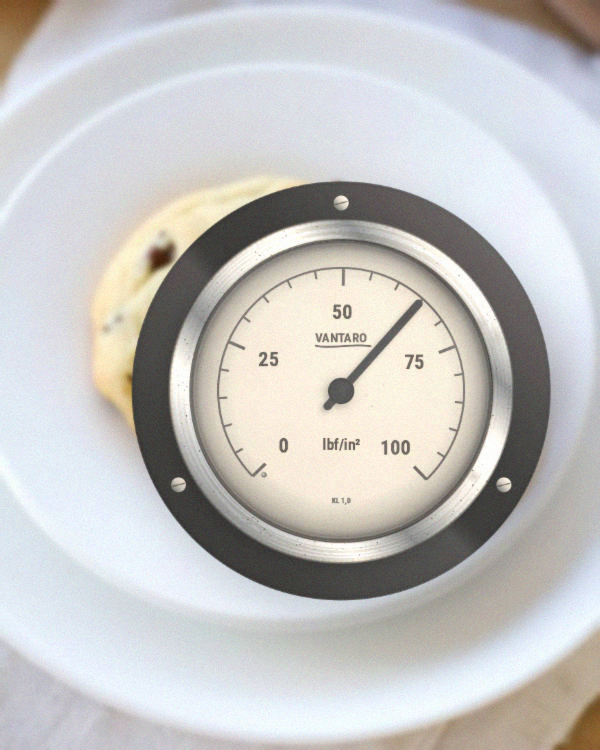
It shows value=65 unit=psi
